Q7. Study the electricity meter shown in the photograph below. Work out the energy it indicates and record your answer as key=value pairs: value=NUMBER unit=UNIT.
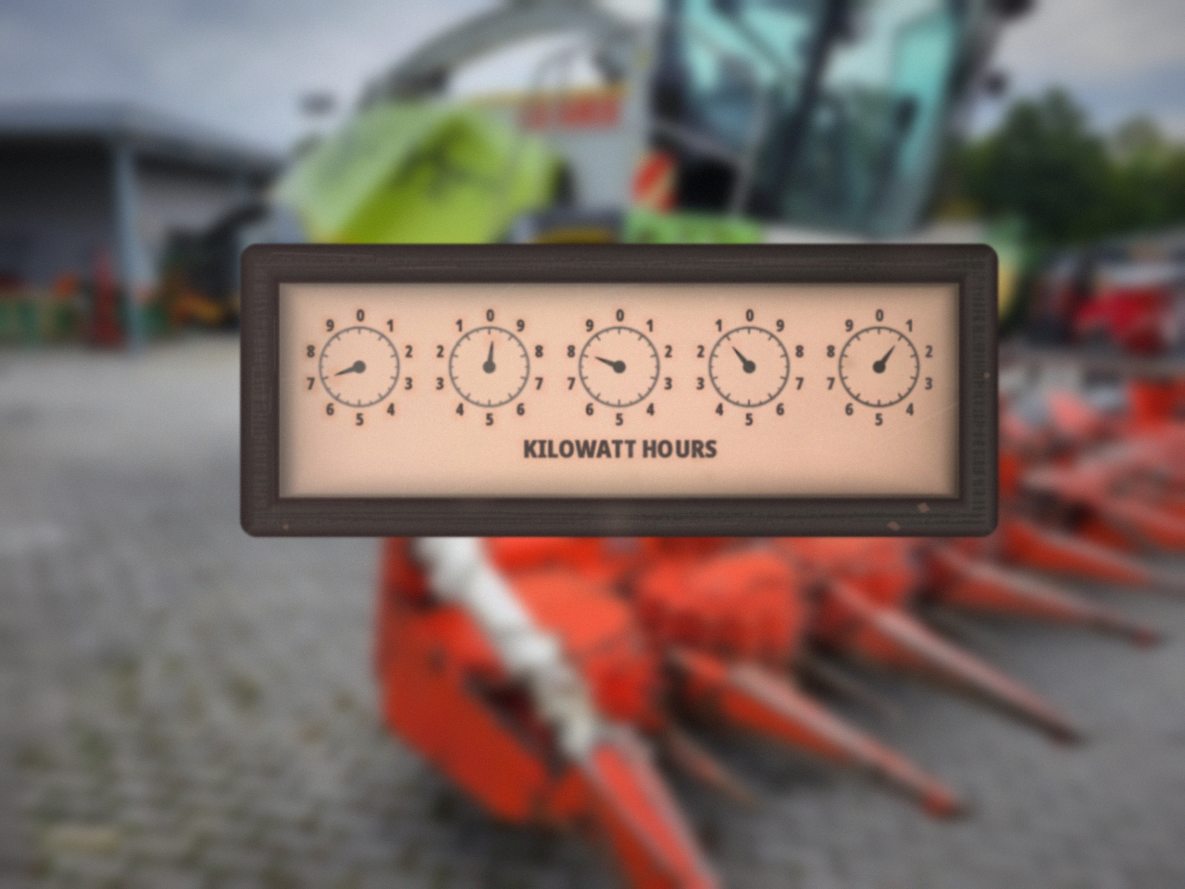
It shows value=69811 unit=kWh
